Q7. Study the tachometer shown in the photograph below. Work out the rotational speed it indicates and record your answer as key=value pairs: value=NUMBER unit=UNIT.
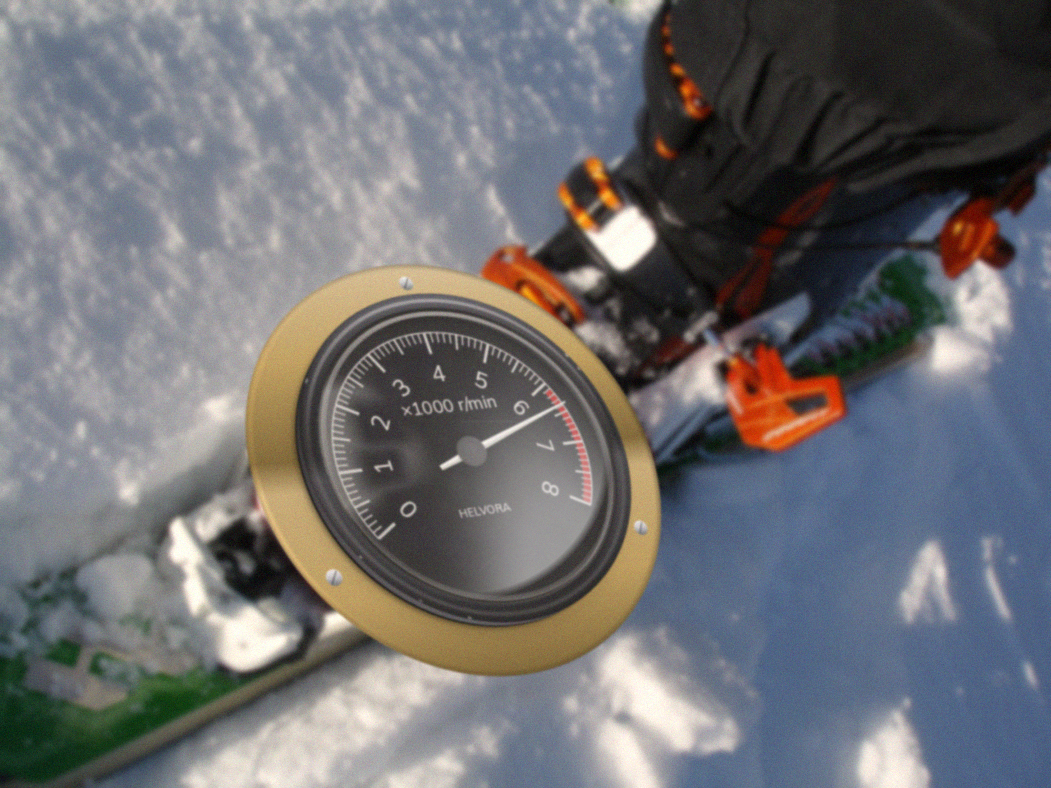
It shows value=6400 unit=rpm
